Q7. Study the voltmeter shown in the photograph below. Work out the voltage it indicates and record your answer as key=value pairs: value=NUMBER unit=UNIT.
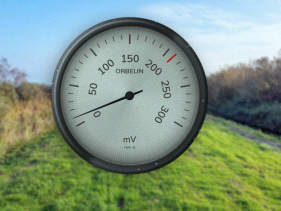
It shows value=10 unit=mV
